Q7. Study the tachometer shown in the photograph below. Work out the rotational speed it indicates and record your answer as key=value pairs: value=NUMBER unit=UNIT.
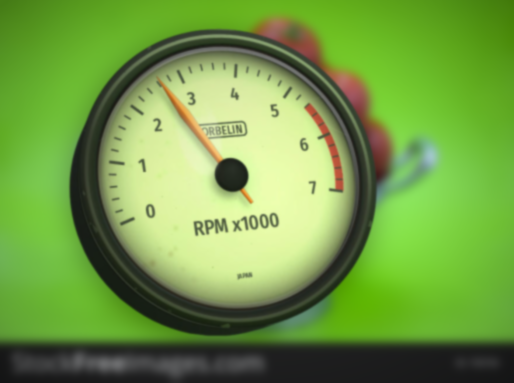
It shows value=2600 unit=rpm
